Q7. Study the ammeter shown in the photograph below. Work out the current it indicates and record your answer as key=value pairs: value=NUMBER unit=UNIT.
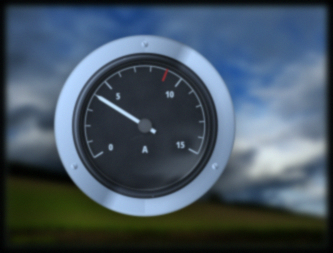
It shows value=4 unit=A
